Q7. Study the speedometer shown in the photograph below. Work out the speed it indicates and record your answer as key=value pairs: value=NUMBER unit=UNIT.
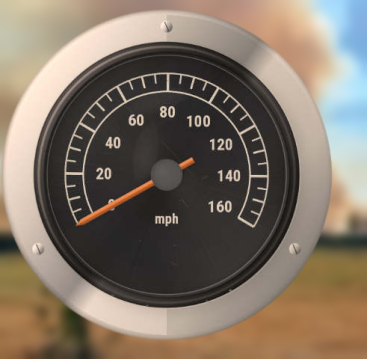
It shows value=0 unit=mph
